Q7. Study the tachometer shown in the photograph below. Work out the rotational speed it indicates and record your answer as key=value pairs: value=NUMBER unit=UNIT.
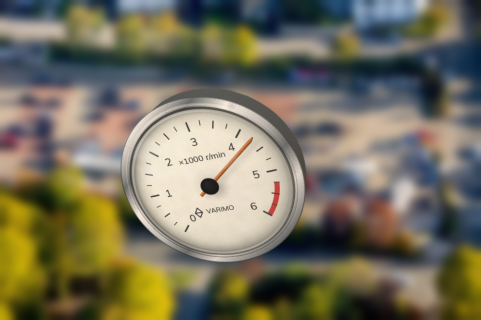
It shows value=4250 unit=rpm
